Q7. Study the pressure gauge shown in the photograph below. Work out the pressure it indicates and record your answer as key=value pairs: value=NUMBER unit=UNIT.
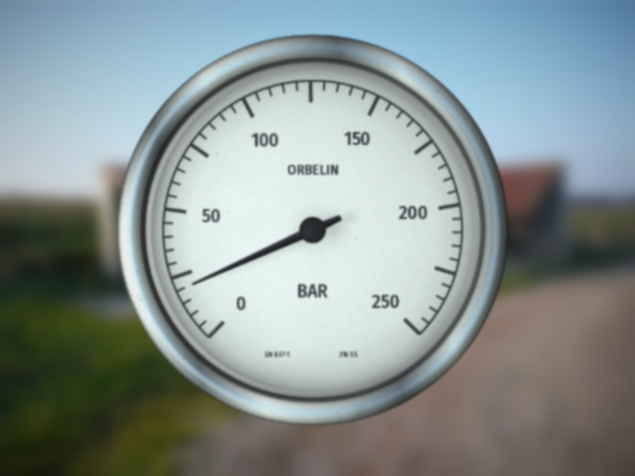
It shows value=20 unit=bar
